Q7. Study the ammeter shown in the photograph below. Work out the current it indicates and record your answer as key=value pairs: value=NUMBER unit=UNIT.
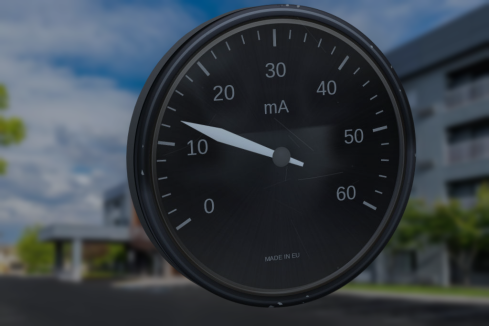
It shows value=13 unit=mA
